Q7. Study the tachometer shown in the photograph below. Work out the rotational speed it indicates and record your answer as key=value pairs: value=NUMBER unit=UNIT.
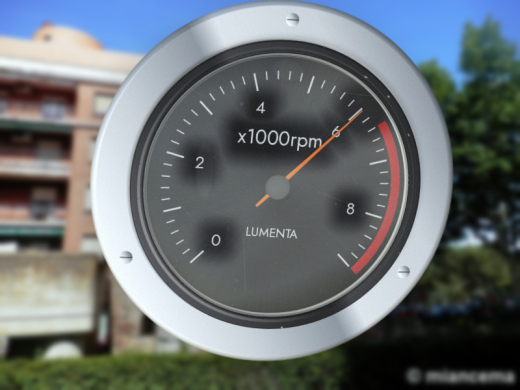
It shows value=6000 unit=rpm
